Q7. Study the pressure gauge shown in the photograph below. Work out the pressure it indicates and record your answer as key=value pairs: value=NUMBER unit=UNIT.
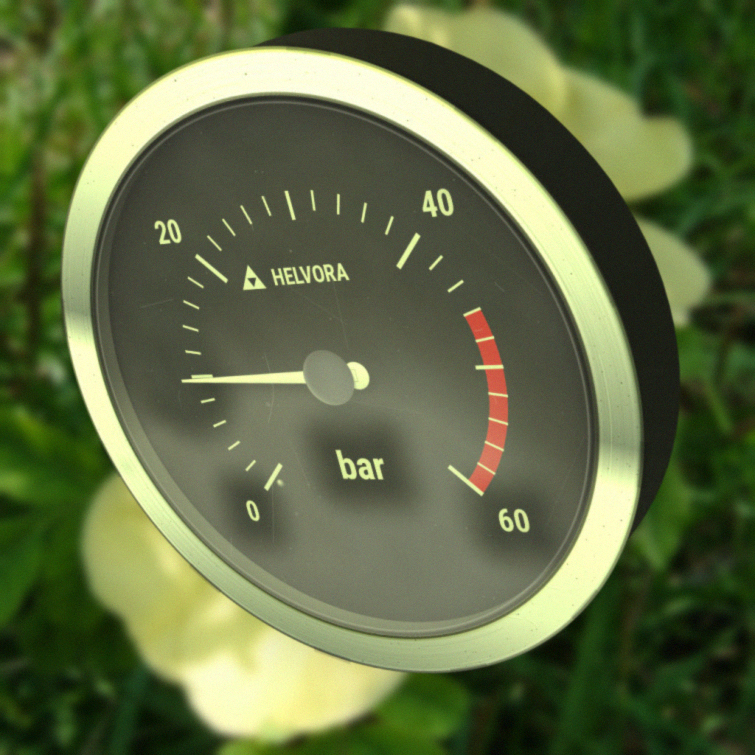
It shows value=10 unit=bar
